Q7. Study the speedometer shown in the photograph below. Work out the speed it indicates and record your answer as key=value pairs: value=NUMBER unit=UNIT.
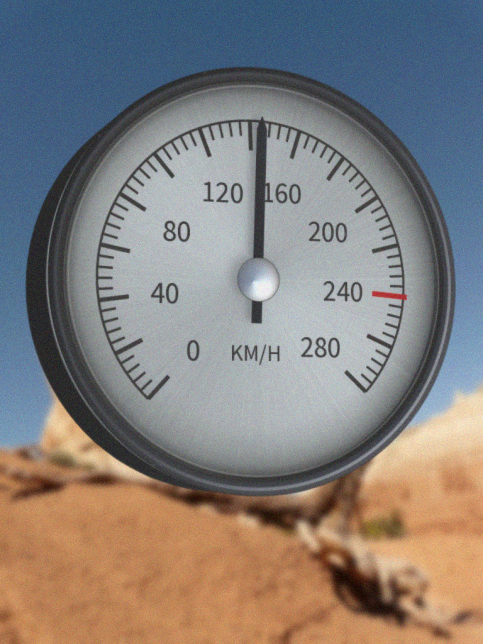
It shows value=144 unit=km/h
